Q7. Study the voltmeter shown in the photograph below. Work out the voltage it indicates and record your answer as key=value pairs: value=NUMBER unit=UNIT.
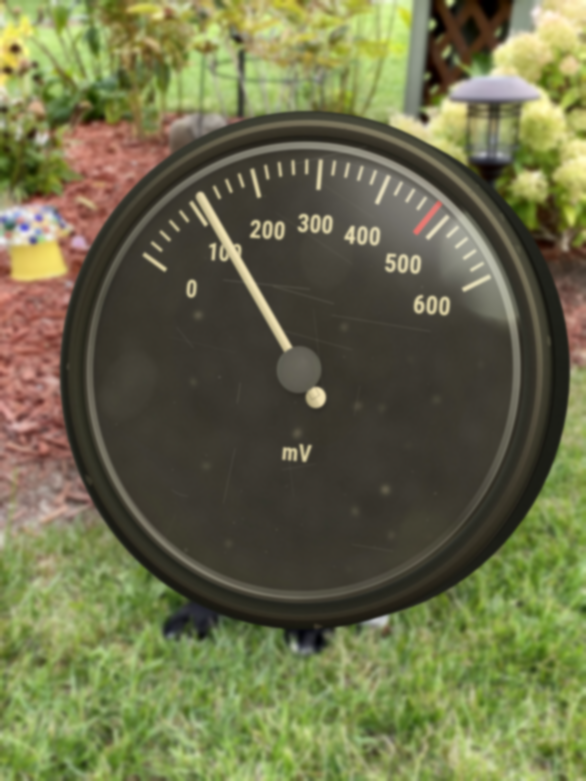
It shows value=120 unit=mV
